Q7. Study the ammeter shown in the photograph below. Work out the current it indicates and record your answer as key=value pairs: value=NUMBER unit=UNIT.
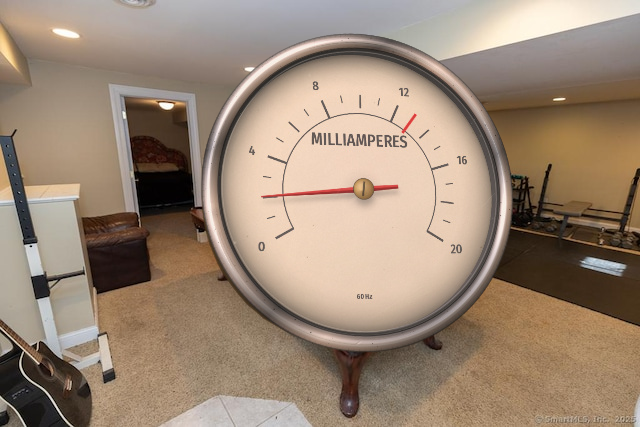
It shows value=2 unit=mA
